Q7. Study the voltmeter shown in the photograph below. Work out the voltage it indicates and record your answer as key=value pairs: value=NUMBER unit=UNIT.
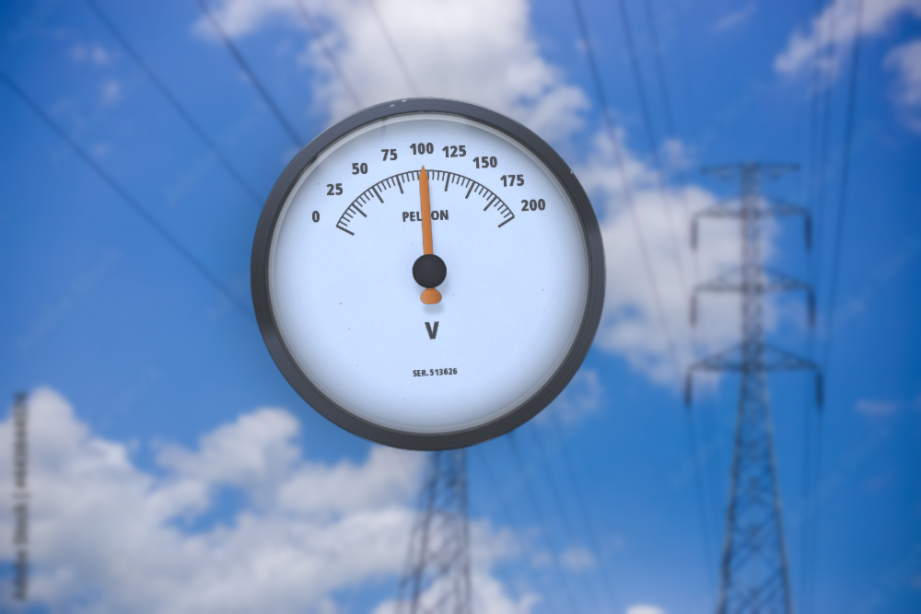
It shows value=100 unit=V
